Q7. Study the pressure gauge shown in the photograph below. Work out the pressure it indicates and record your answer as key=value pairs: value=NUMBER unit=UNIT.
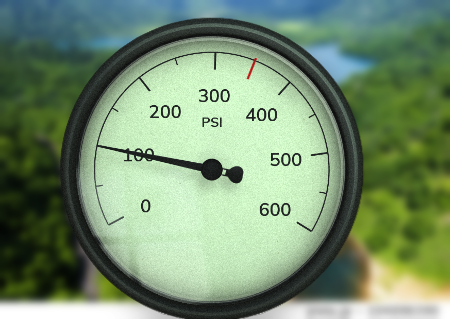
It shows value=100 unit=psi
